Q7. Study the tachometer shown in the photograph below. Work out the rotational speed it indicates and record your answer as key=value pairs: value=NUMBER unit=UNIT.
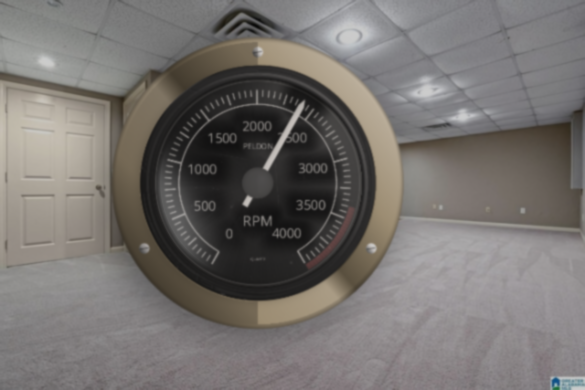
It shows value=2400 unit=rpm
